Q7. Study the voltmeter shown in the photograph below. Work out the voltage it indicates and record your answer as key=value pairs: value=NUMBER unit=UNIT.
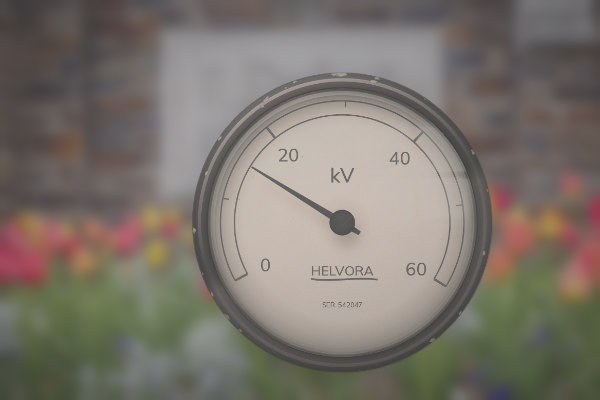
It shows value=15 unit=kV
